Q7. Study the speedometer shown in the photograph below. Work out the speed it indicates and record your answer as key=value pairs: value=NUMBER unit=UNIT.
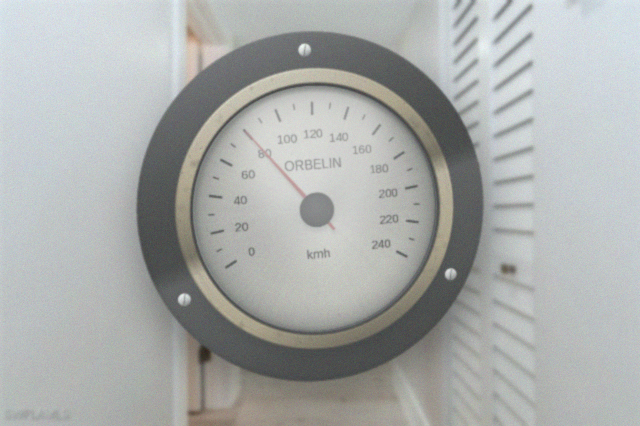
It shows value=80 unit=km/h
